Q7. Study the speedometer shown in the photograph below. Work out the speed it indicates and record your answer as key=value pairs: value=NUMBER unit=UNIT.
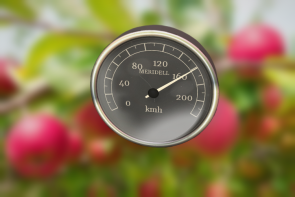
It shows value=160 unit=km/h
